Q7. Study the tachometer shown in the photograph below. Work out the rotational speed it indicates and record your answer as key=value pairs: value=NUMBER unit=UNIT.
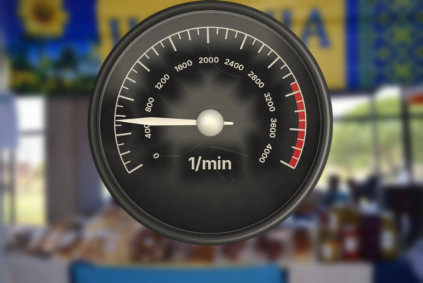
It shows value=550 unit=rpm
